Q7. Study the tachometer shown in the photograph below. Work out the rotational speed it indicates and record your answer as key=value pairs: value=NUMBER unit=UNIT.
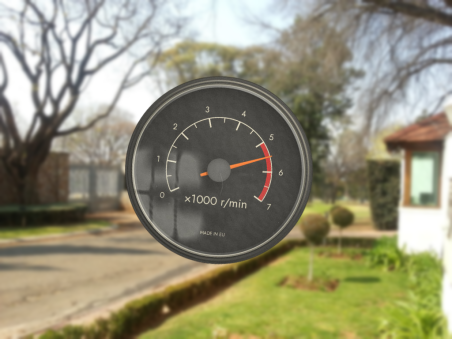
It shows value=5500 unit=rpm
